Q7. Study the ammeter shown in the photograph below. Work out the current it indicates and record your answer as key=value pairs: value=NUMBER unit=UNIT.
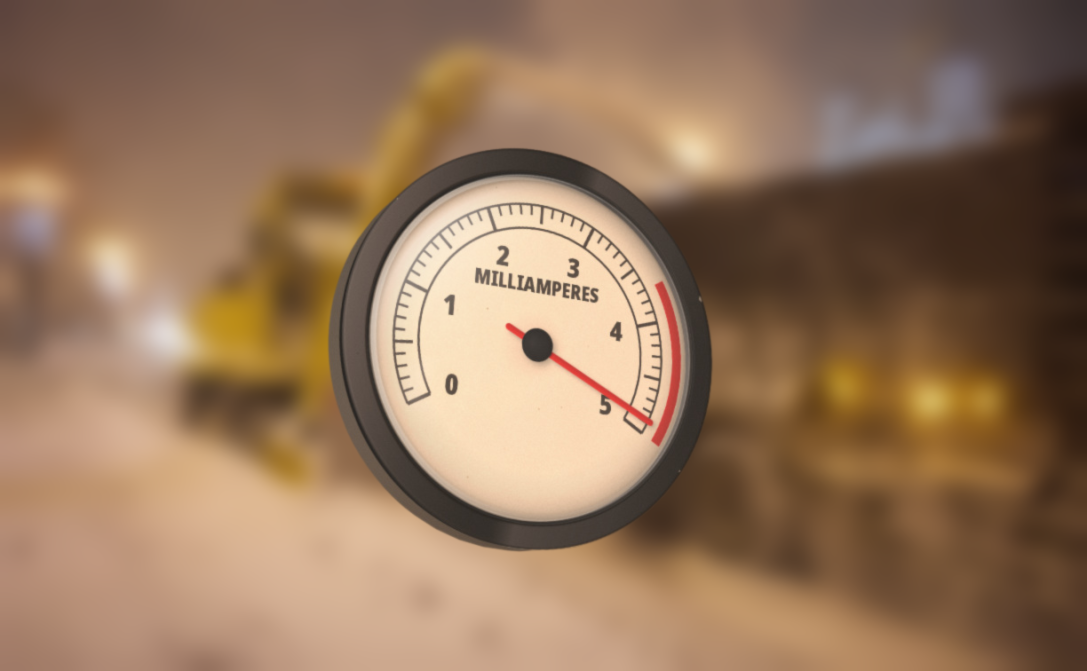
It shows value=4.9 unit=mA
